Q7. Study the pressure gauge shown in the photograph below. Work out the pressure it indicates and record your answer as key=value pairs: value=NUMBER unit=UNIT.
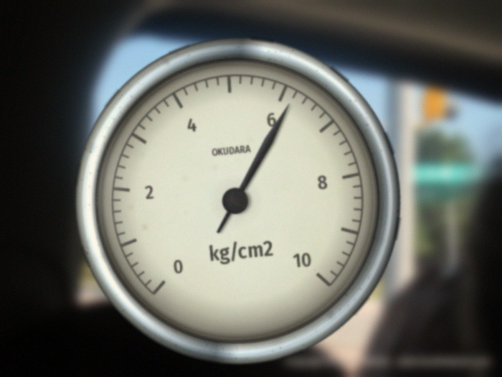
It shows value=6.2 unit=kg/cm²
